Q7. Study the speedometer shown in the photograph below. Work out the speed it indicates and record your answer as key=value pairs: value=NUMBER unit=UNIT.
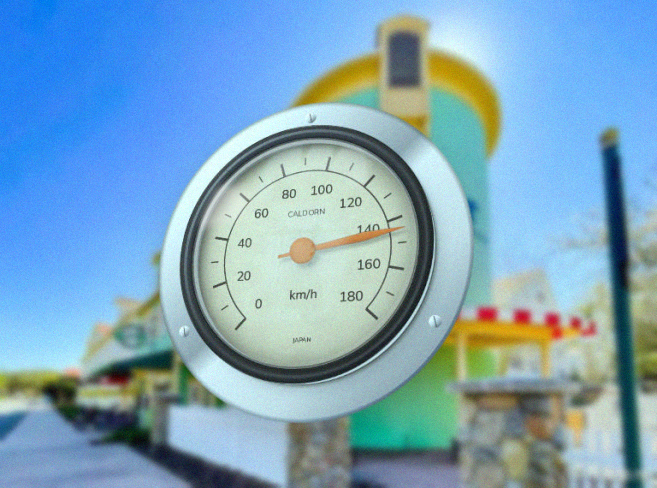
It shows value=145 unit=km/h
